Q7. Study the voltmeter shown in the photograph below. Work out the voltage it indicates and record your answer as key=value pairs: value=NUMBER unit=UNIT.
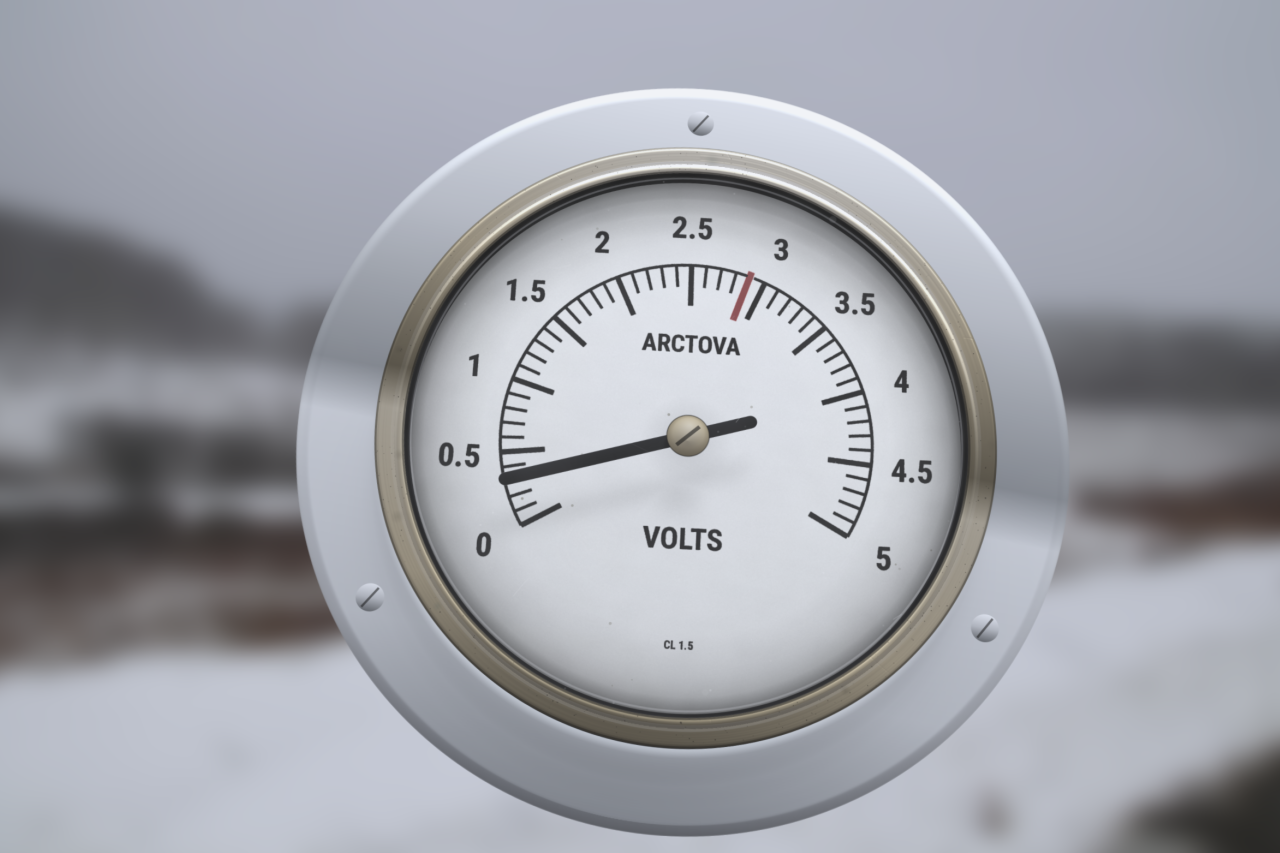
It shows value=0.3 unit=V
